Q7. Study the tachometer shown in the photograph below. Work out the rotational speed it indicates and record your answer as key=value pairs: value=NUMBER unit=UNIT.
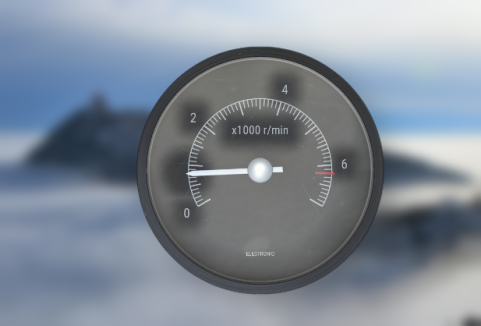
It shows value=800 unit=rpm
